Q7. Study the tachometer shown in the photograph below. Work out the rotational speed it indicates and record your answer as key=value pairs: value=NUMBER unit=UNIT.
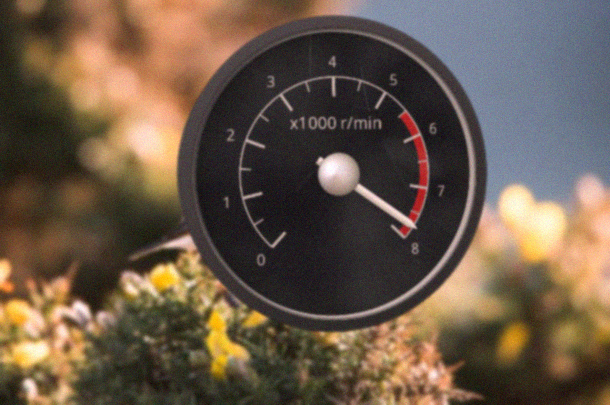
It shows value=7750 unit=rpm
